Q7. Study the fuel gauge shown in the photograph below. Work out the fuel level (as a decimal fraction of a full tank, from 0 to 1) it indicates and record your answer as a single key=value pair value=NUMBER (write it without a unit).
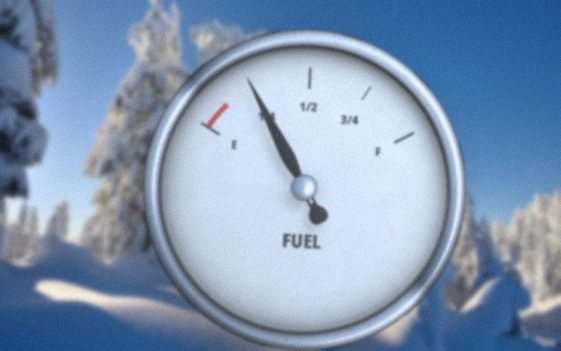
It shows value=0.25
